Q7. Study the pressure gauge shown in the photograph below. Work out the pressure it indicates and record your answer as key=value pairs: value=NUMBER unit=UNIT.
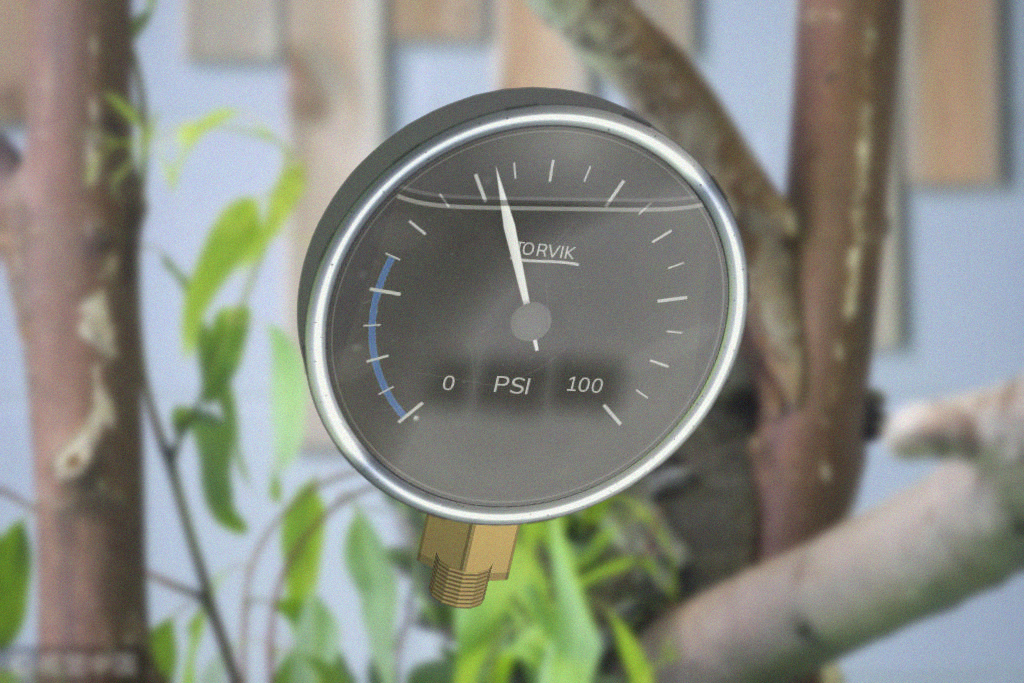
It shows value=42.5 unit=psi
